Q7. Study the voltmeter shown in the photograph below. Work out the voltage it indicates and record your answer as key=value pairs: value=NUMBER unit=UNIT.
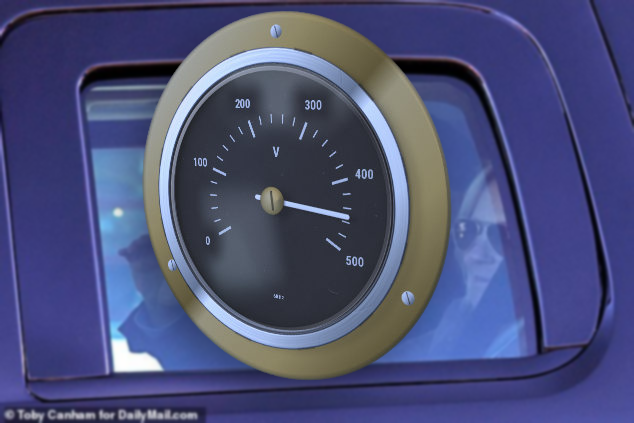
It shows value=450 unit=V
